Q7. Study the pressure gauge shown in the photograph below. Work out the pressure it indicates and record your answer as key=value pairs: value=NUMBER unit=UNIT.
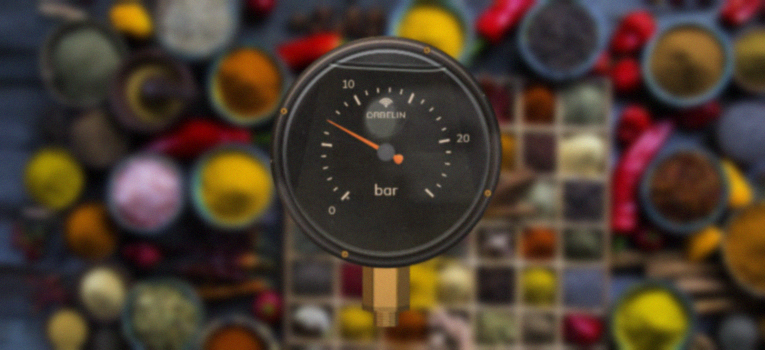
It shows value=7 unit=bar
